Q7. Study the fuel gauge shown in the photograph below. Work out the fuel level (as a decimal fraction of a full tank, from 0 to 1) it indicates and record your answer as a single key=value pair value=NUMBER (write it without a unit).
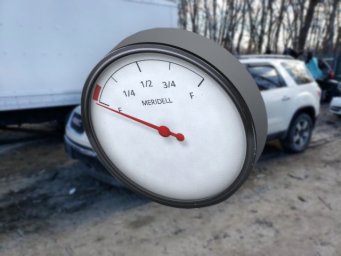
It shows value=0
